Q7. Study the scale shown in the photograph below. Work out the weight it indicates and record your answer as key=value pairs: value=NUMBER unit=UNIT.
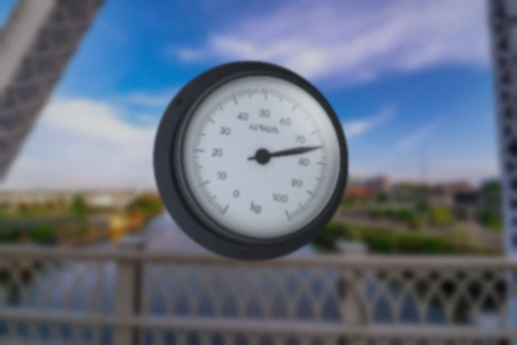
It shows value=75 unit=kg
